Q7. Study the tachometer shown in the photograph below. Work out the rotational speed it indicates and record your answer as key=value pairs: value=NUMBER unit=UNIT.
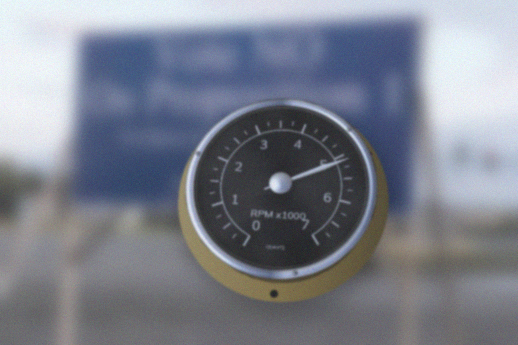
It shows value=5125 unit=rpm
